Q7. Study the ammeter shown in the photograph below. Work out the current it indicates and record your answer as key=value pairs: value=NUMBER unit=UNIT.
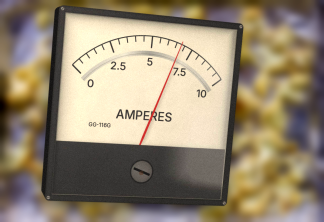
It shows value=6.75 unit=A
